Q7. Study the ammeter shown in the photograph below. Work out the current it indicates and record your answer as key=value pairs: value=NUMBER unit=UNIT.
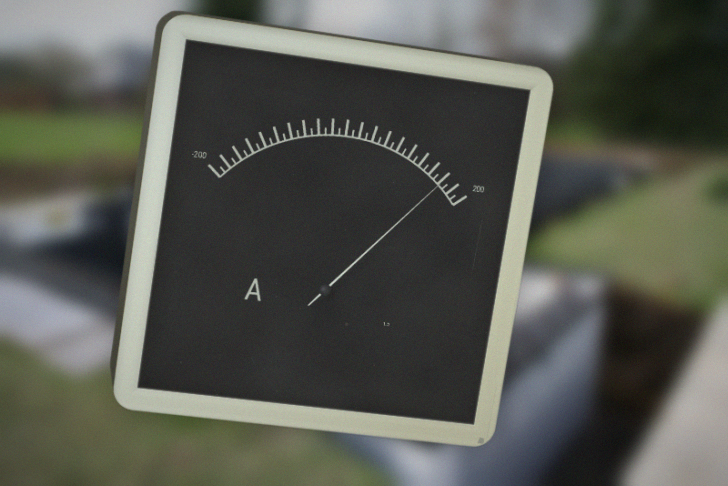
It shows value=160 unit=A
